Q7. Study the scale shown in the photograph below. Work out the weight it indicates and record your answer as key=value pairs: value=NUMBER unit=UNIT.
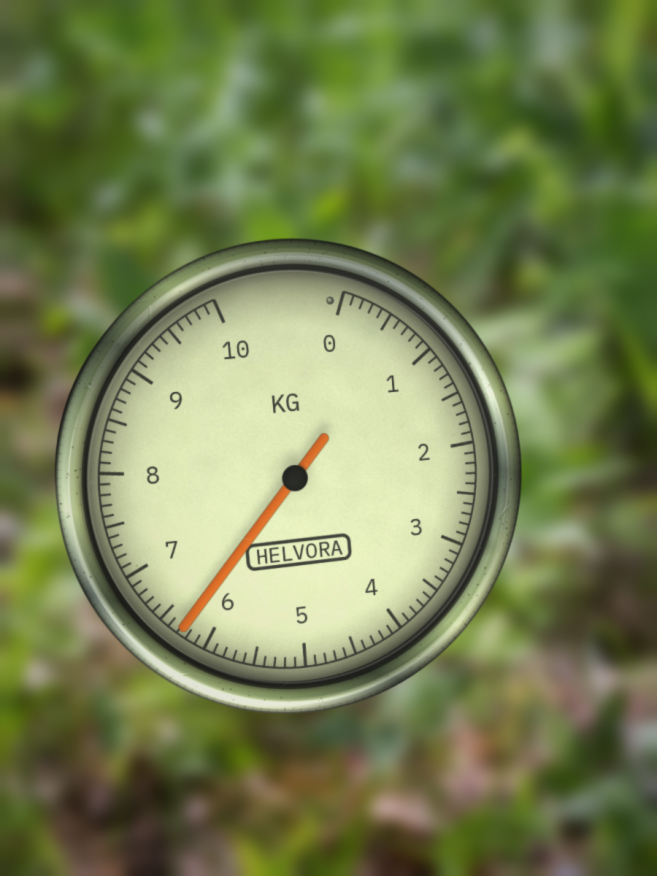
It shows value=6.3 unit=kg
